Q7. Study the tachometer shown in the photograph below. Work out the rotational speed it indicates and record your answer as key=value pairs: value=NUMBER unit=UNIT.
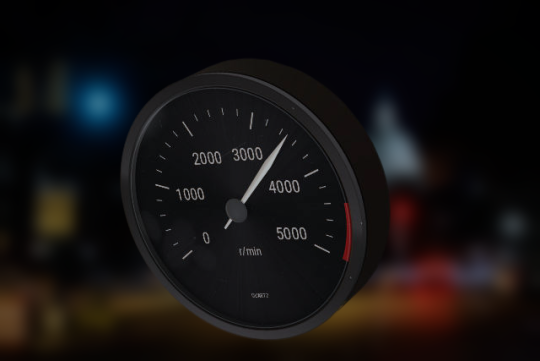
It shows value=3500 unit=rpm
